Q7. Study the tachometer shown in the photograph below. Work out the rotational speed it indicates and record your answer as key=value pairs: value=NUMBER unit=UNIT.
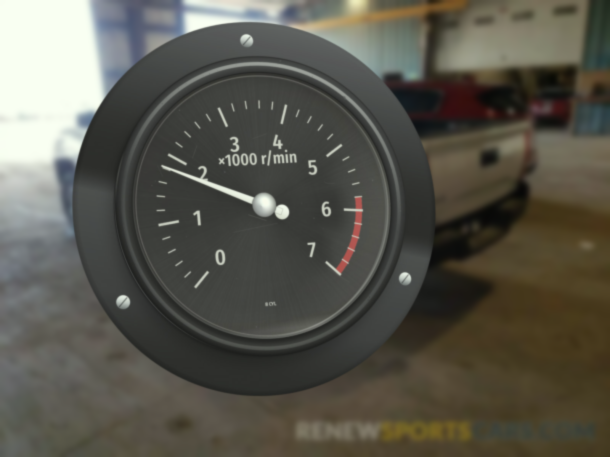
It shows value=1800 unit=rpm
